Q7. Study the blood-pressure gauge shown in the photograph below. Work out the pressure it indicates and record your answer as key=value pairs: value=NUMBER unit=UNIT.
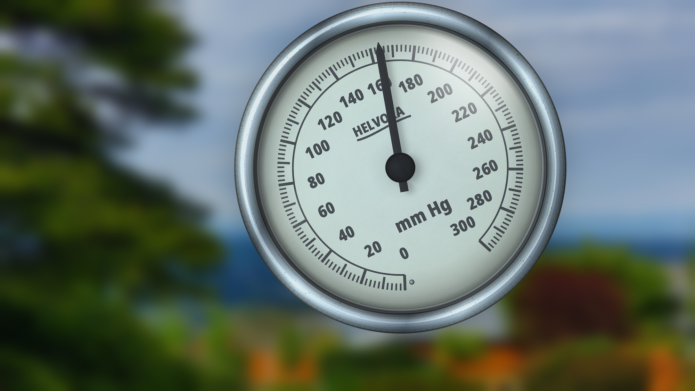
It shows value=164 unit=mmHg
